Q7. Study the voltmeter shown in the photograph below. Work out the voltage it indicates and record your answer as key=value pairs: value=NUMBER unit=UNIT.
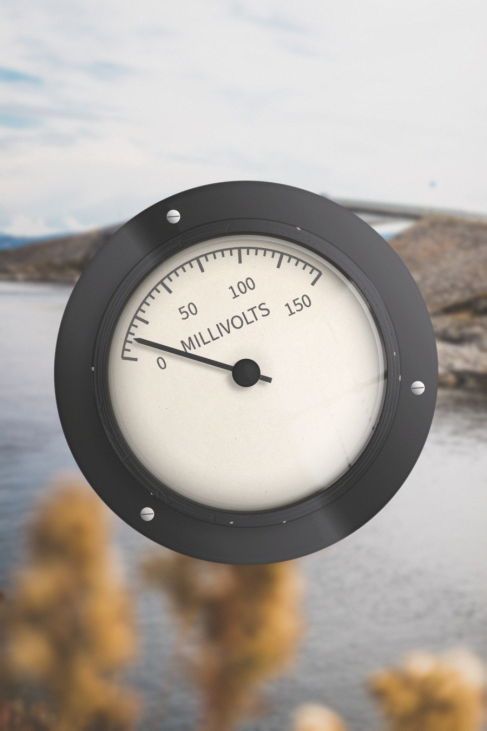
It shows value=12.5 unit=mV
